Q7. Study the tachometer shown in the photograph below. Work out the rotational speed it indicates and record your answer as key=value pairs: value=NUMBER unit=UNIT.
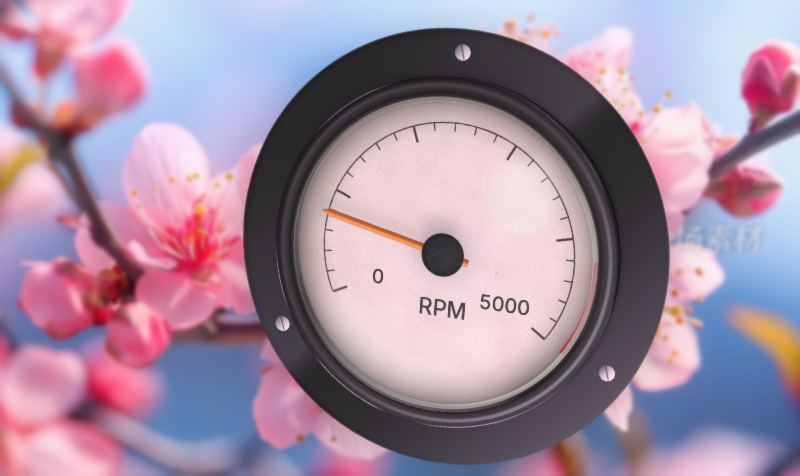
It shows value=800 unit=rpm
